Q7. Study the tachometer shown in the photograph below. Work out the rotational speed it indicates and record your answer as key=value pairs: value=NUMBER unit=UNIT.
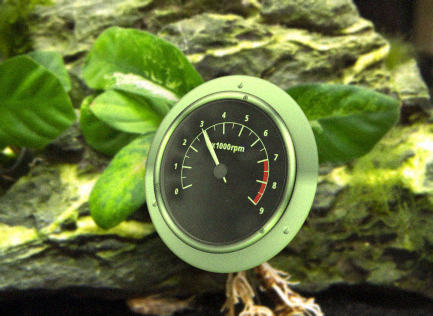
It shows value=3000 unit=rpm
